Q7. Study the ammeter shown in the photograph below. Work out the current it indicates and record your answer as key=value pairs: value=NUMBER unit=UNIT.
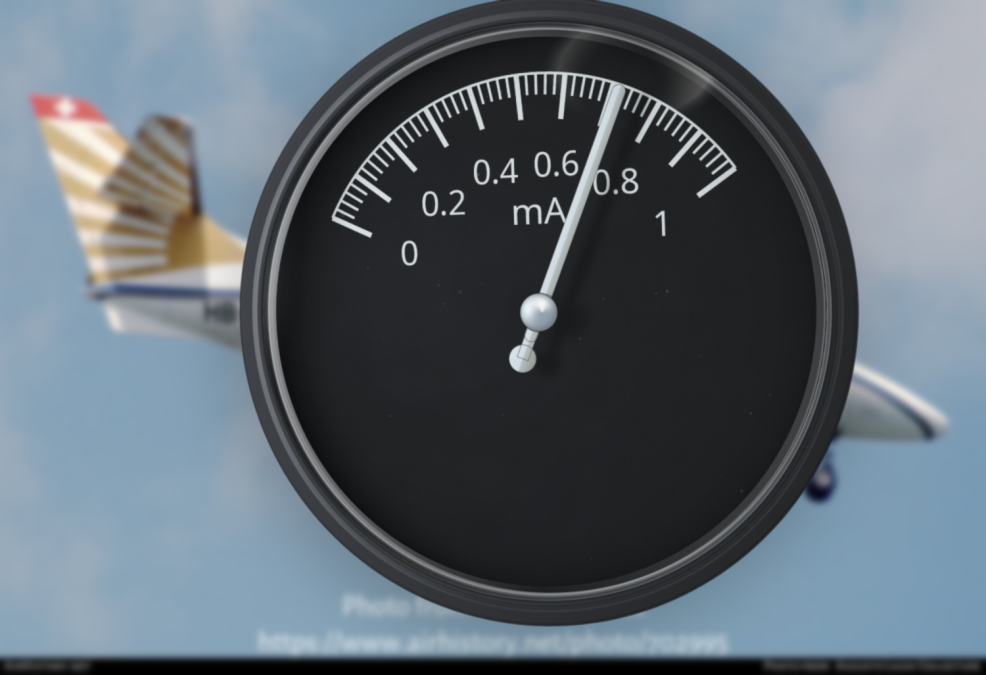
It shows value=0.72 unit=mA
